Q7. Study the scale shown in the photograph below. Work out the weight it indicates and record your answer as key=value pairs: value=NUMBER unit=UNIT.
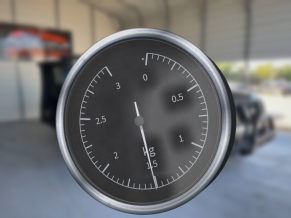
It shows value=1.5 unit=kg
